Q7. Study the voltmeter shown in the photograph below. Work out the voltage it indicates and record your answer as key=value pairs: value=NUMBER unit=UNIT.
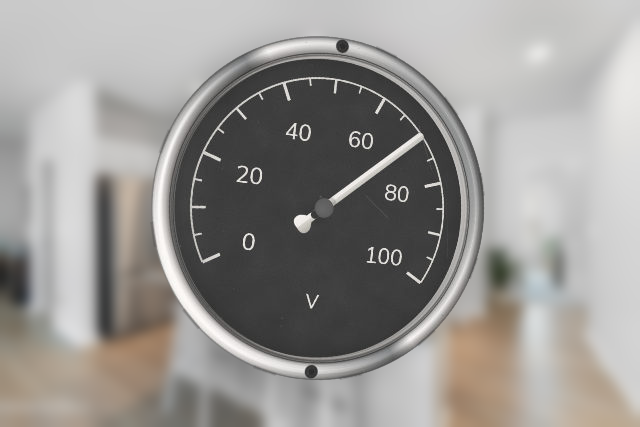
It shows value=70 unit=V
